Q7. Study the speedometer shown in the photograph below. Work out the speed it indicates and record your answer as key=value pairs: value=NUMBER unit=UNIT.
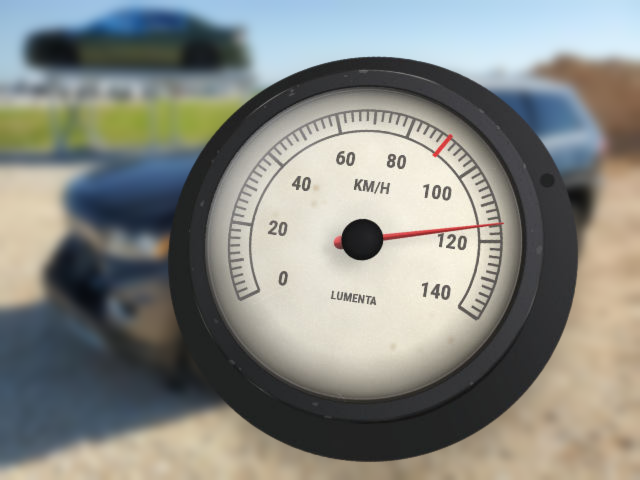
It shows value=116 unit=km/h
